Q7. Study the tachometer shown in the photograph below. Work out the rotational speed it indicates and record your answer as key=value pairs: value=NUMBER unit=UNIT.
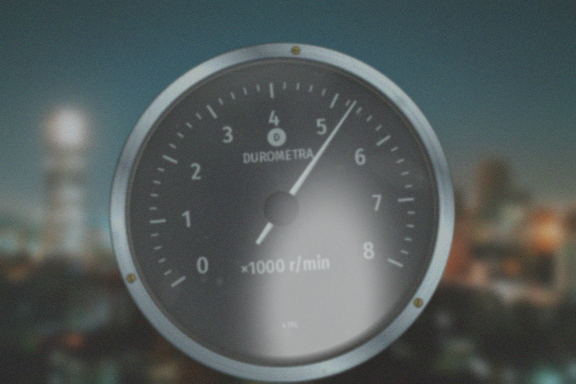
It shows value=5300 unit=rpm
